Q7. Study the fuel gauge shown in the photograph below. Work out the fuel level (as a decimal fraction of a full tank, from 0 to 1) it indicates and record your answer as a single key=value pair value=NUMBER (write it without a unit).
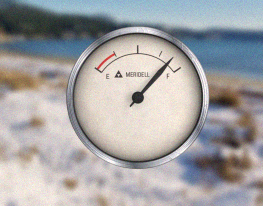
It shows value=0.875
